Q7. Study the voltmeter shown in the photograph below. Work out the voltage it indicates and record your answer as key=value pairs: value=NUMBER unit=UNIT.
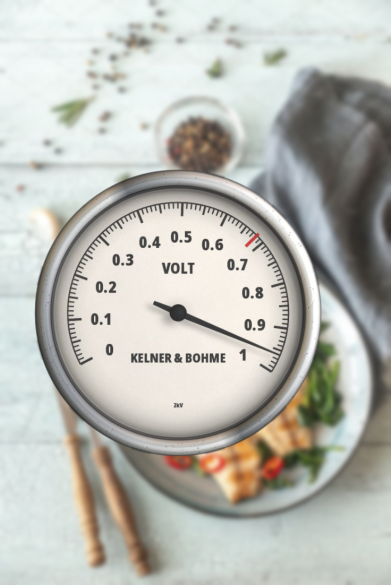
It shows value=0.96 unit=V
